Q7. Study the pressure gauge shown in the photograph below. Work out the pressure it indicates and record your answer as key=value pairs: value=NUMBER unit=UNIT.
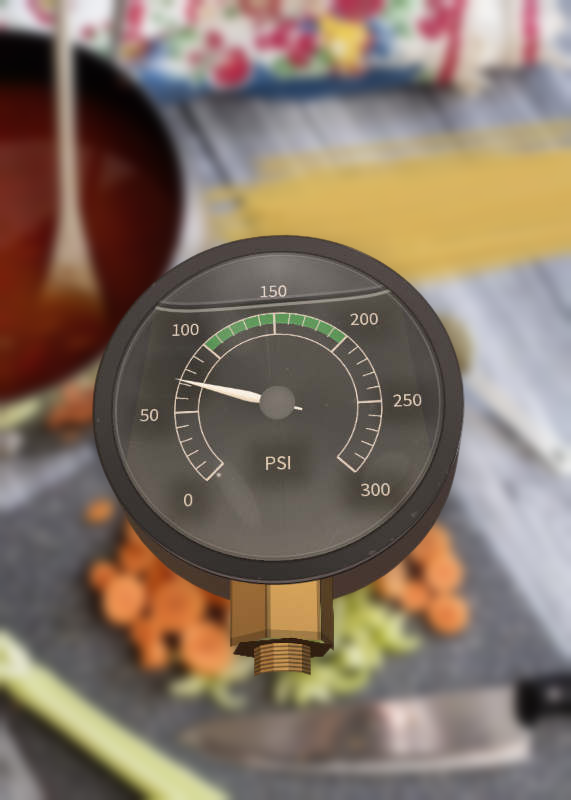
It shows value=70 unit=psi
